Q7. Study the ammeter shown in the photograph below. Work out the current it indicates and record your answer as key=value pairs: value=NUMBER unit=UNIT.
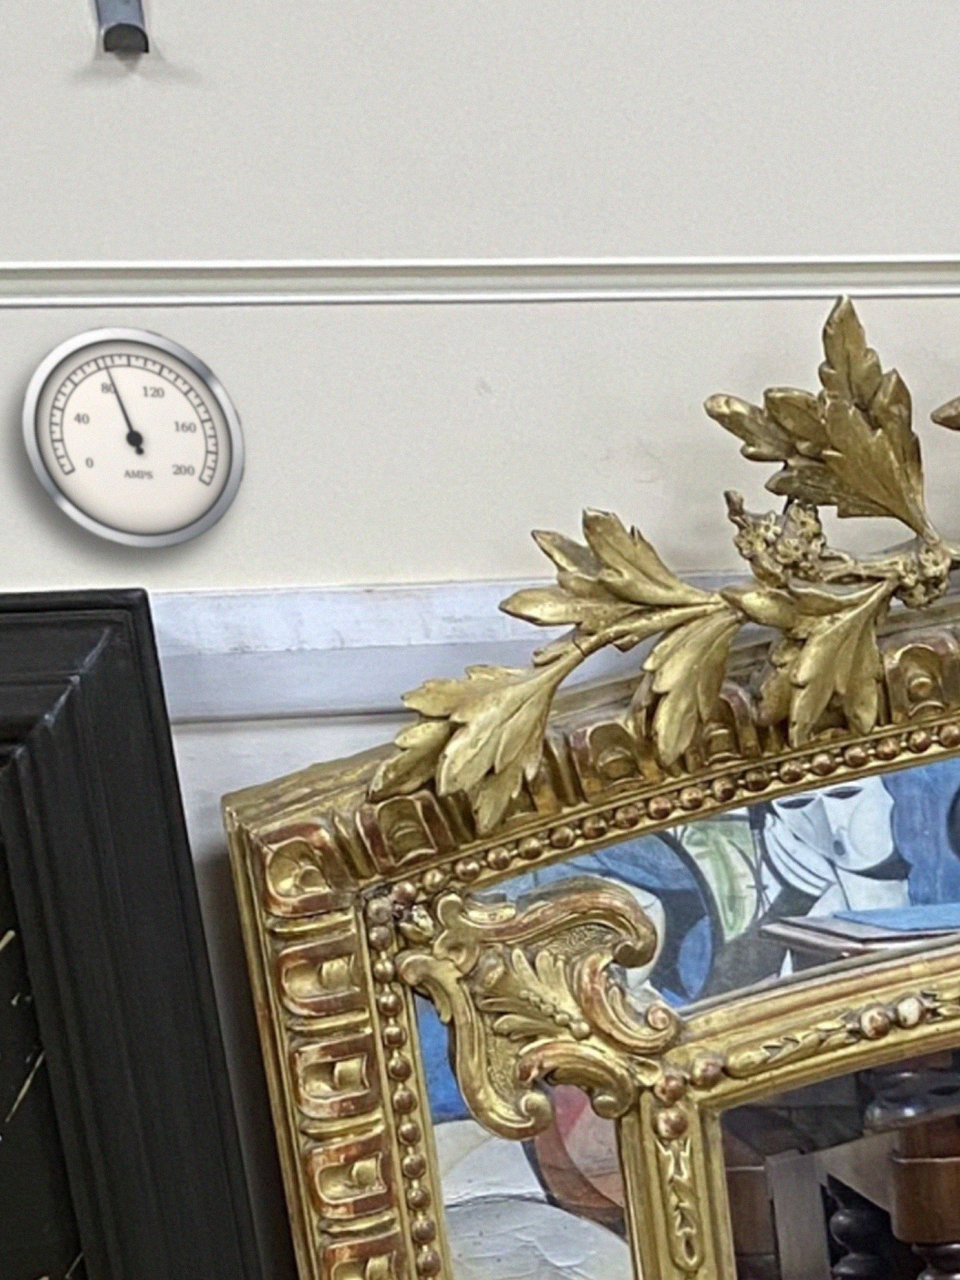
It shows value=85 unit=A
